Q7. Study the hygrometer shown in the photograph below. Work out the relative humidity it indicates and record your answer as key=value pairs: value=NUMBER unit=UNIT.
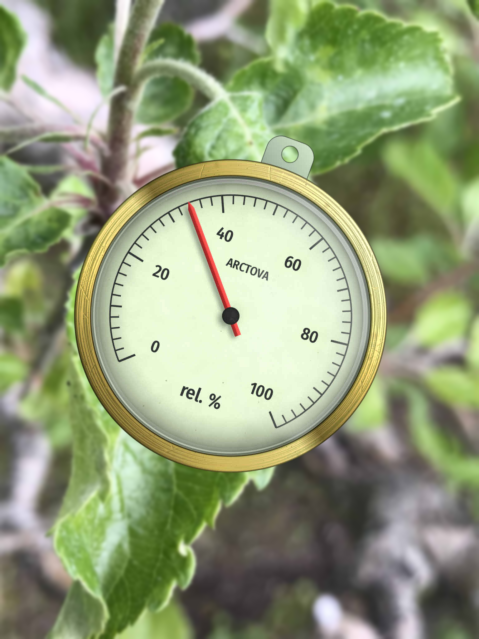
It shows value=34 unit=%
